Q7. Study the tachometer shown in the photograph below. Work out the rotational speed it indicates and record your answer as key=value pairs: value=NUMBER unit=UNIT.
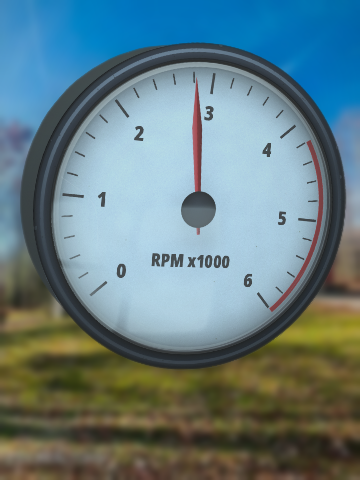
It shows value=2800 unit=rpm
